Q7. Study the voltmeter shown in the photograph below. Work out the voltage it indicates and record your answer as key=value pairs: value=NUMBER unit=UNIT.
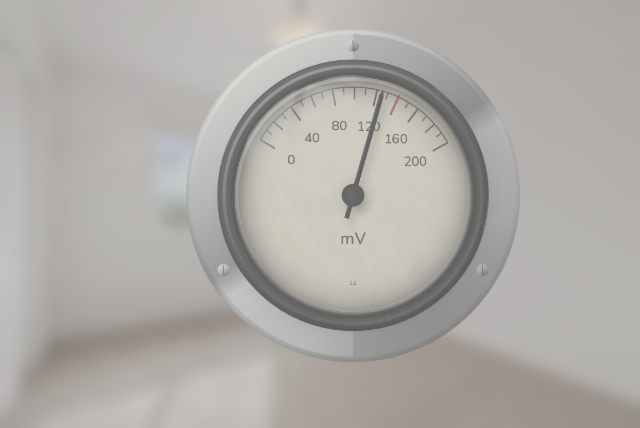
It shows value=125 unit=mV
